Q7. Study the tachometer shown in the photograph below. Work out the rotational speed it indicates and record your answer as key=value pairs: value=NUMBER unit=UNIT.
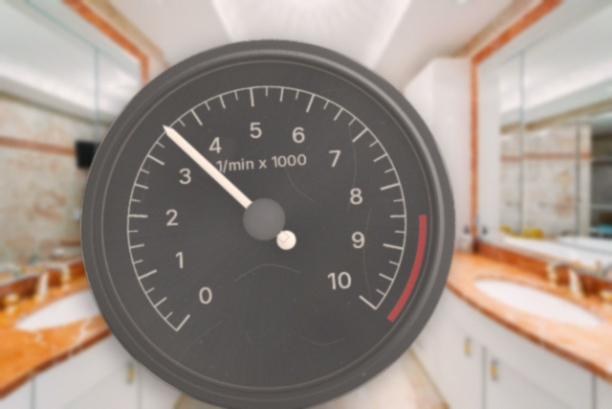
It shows value=3500 unit=rpm
